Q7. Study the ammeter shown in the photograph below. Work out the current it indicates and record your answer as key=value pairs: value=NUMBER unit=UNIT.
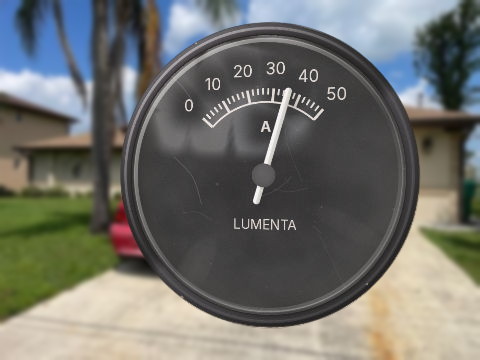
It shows value=36 unit=A
